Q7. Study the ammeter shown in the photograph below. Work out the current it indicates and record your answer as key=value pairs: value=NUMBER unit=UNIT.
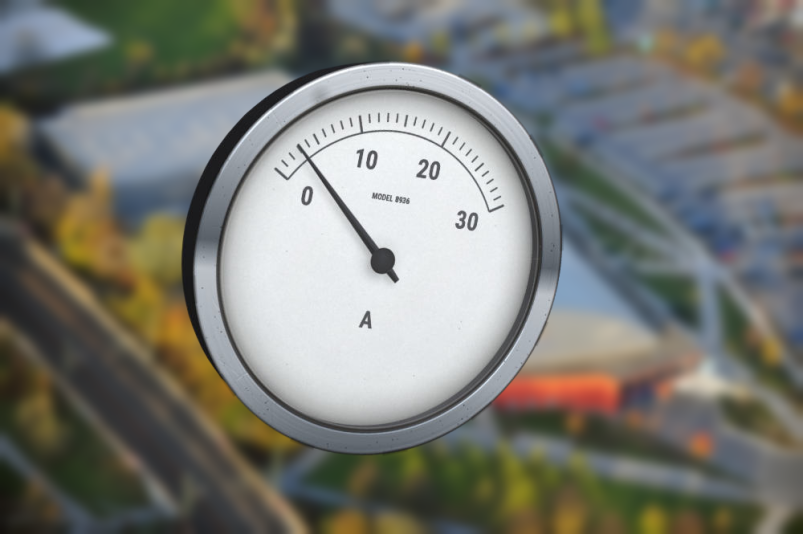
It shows value=3 unit=A
